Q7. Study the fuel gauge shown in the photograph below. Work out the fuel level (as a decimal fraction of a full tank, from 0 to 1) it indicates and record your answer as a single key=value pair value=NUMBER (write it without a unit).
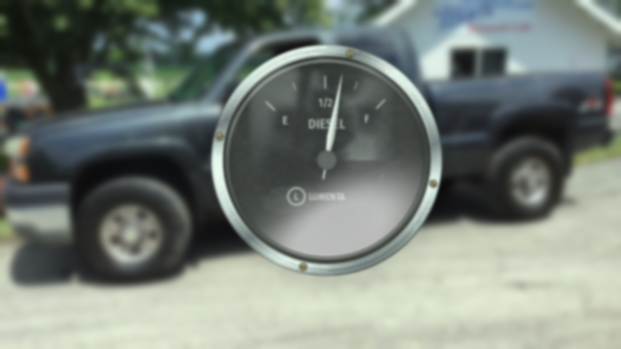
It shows value=0.625
